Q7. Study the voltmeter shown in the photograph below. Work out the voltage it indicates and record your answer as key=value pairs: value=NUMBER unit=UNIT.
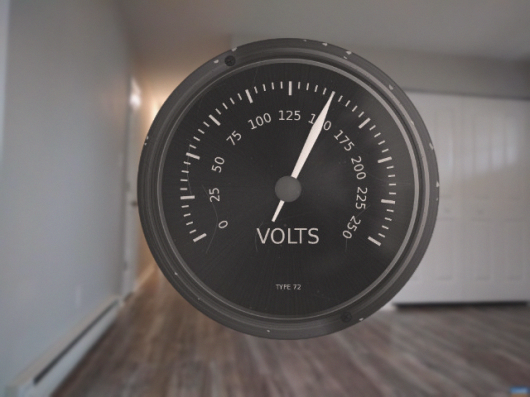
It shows value=150 unit=V
